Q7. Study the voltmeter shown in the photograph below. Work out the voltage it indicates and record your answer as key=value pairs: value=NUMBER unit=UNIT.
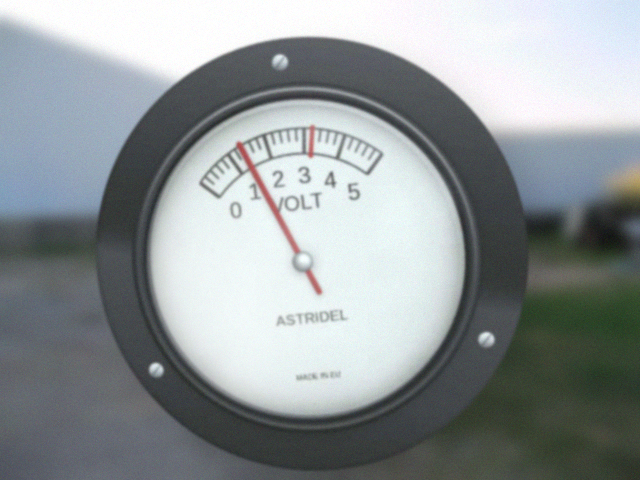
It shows value=1.4 unit=V
